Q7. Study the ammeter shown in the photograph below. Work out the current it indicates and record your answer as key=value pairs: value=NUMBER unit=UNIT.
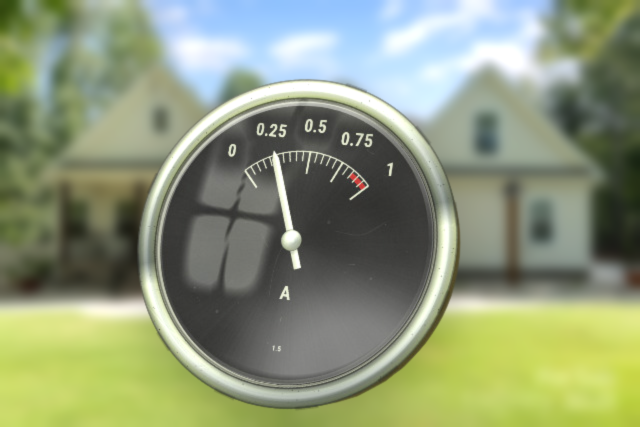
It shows value=0.25 unit=A
